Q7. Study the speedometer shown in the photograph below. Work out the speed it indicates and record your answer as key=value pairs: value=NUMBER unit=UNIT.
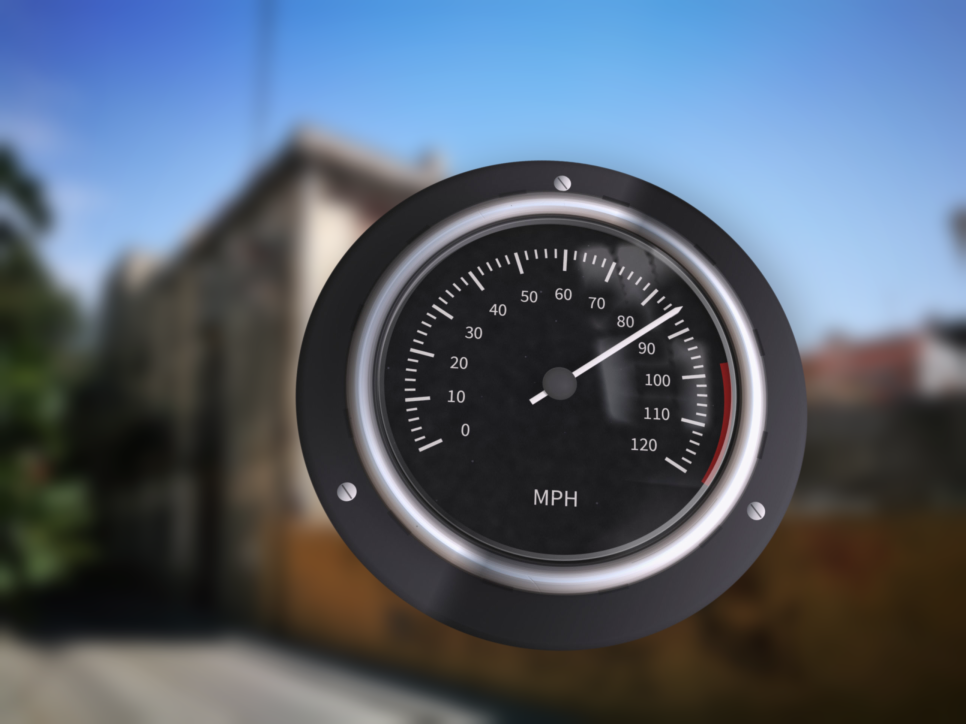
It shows value=86 unit=mph
